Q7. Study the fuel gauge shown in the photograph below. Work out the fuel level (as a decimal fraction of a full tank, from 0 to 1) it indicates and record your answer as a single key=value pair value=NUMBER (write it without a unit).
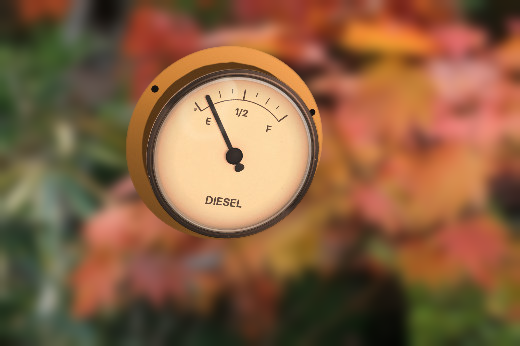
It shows value=0.125
